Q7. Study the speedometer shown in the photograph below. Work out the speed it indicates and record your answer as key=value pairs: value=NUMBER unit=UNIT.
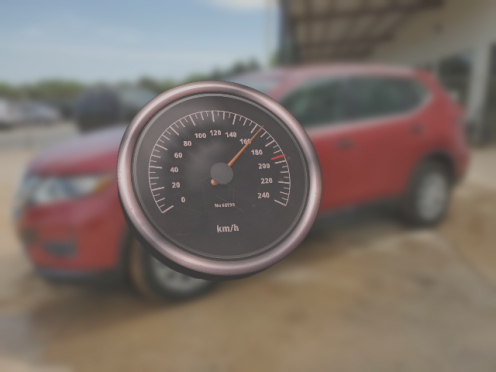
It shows value=165 unit=km/h
